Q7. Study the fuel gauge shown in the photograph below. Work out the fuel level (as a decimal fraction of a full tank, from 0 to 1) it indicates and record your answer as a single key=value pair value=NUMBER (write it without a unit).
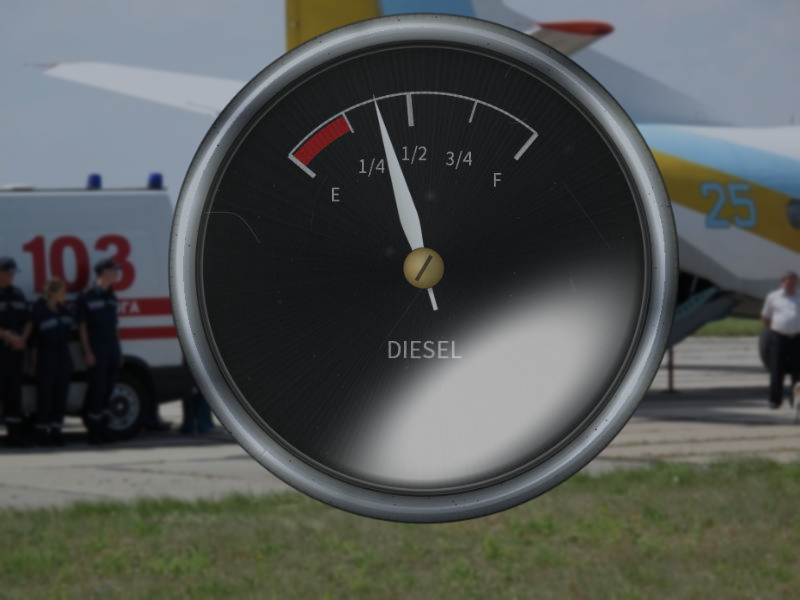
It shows value=0.375
